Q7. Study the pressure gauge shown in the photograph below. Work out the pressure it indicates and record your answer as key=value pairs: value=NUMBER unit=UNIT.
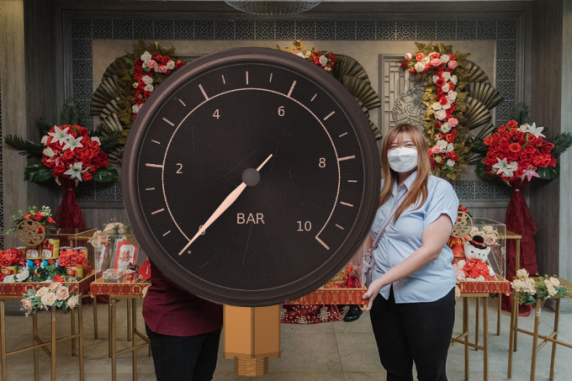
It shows value=0 unit=bar
